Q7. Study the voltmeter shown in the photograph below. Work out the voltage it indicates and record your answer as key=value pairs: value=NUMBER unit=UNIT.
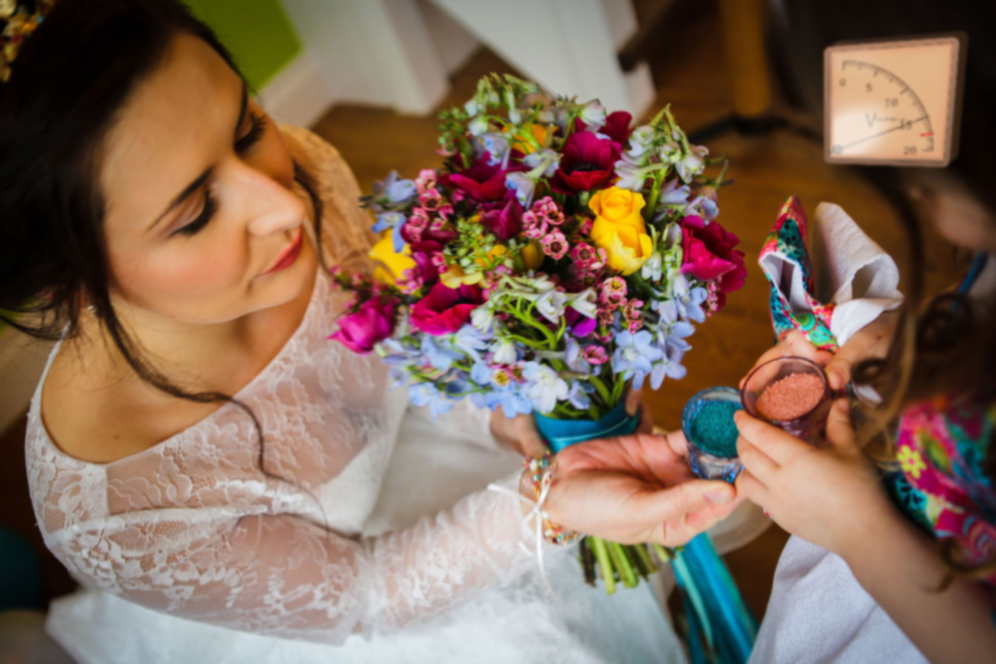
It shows value=15 unit=V
